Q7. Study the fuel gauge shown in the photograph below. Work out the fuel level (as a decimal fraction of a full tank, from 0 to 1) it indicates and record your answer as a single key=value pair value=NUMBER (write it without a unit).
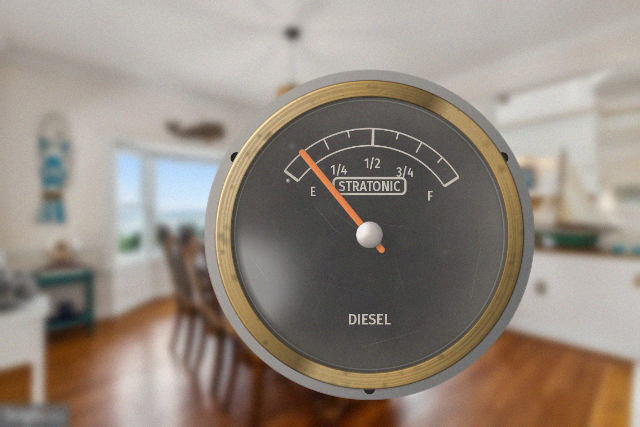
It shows value=0.125
